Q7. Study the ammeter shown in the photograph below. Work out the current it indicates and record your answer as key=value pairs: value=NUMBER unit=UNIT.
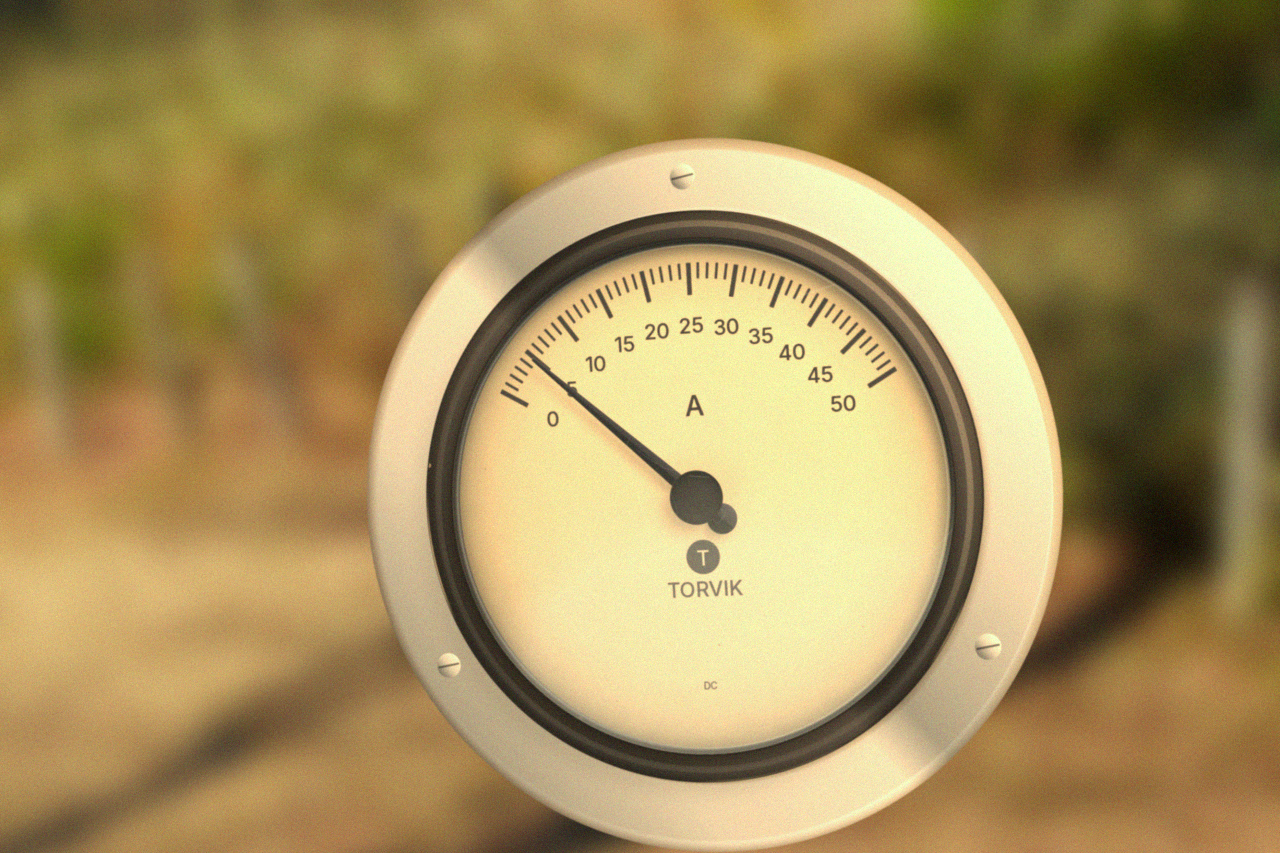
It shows value=5 unit=A
